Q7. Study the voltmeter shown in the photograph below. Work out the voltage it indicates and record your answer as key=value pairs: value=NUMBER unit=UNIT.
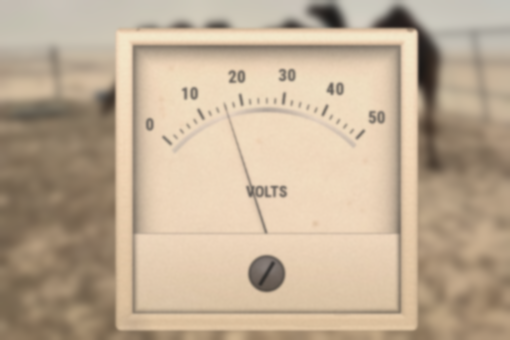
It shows value=16 unit=V
